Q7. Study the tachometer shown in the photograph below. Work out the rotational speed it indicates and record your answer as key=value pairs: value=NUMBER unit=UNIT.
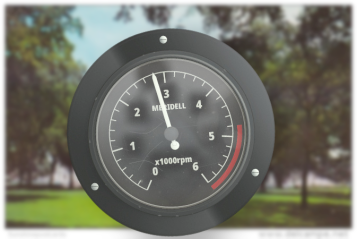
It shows value=2800 unit=rpm
